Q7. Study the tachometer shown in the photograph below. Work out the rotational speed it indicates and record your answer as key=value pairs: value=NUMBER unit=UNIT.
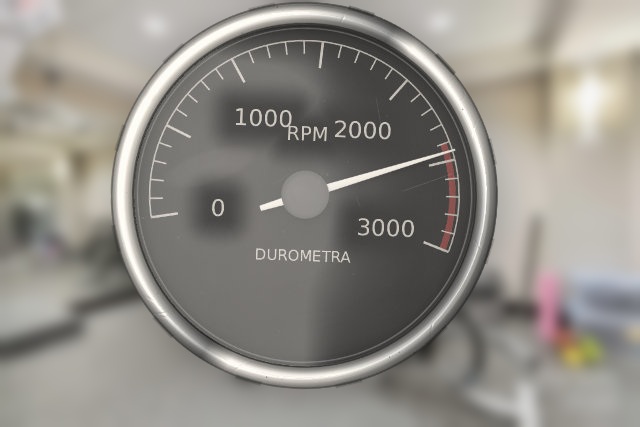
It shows value=2450 unit=rpm
